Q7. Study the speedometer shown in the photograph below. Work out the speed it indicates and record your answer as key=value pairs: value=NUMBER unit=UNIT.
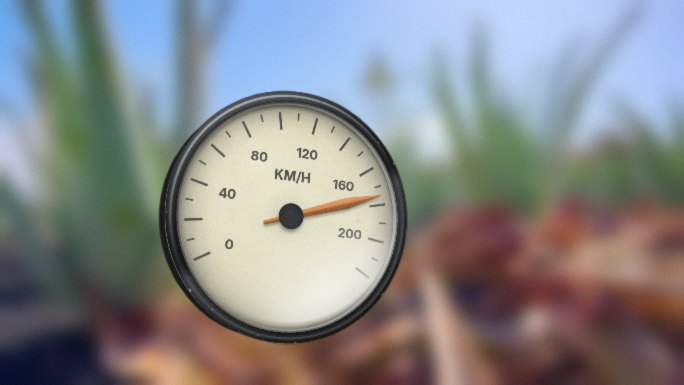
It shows value=175 unit=km/h
